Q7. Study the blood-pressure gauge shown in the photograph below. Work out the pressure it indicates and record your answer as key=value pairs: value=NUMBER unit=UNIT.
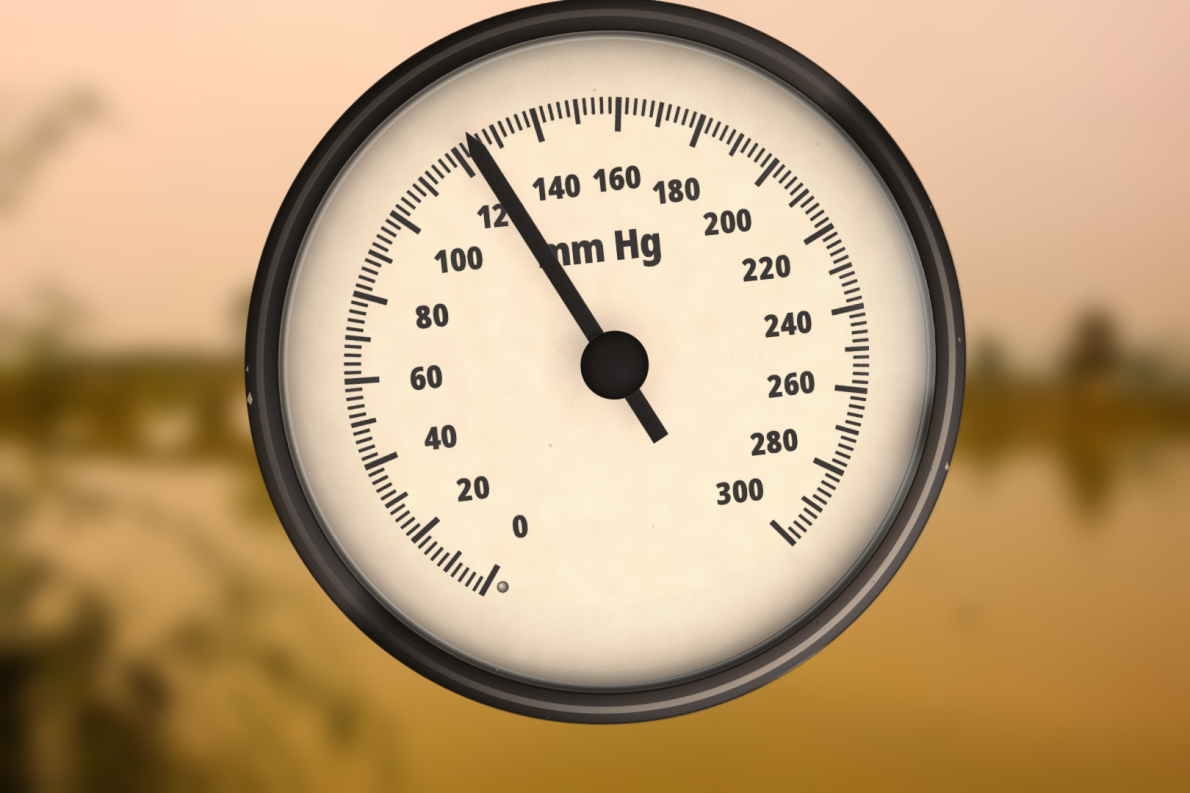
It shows value=124 unit=mmHg
